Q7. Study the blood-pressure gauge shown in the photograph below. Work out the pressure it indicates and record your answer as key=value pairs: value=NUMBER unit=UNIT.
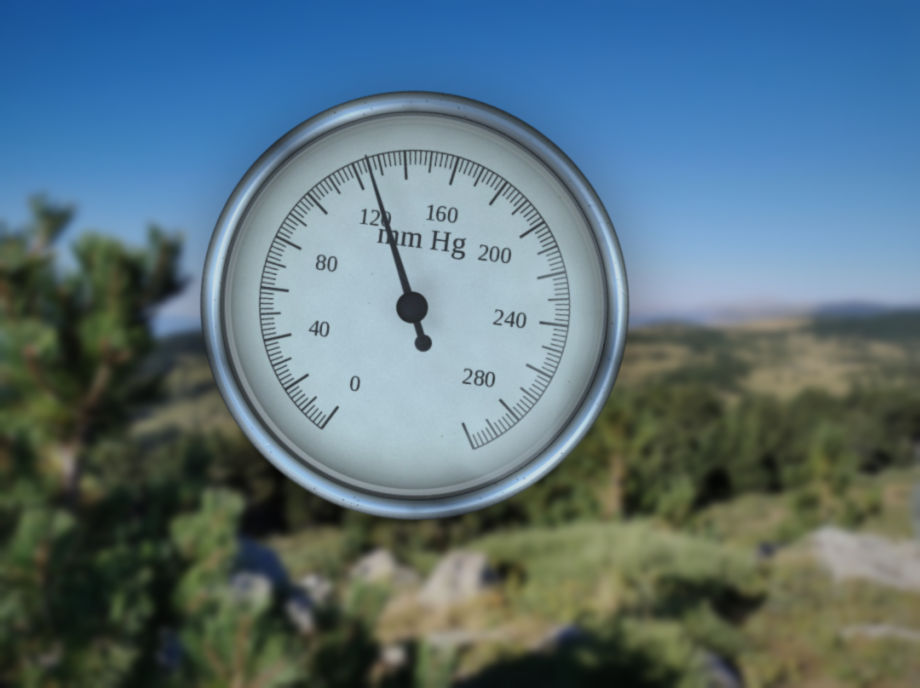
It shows value=126 unit=mmHg
